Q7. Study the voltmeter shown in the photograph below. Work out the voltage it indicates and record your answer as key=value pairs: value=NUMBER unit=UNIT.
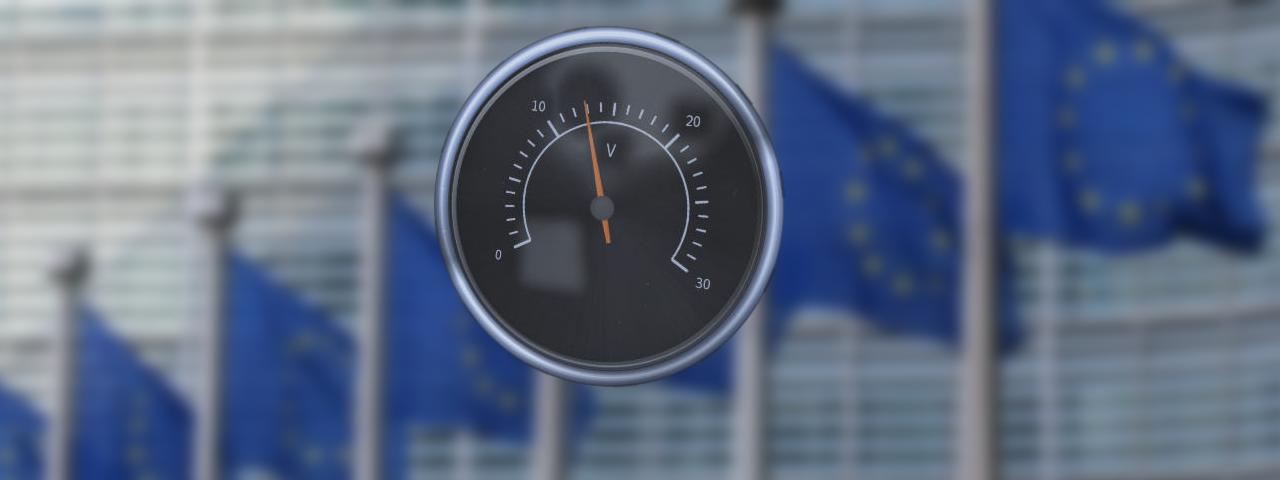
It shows value=13 unit=V
